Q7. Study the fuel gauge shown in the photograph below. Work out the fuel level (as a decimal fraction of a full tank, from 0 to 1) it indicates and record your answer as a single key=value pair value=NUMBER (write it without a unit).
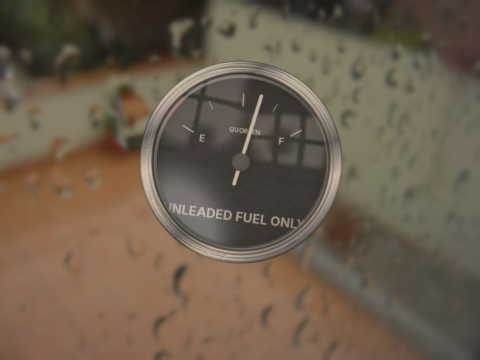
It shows value=0.625
